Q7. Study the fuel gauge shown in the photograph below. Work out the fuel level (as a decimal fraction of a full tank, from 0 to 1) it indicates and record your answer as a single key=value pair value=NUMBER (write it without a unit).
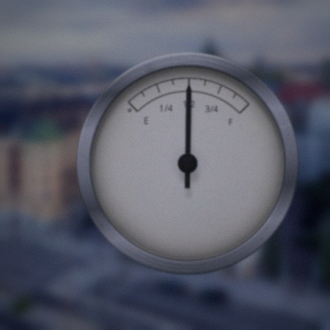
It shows value=0.5
